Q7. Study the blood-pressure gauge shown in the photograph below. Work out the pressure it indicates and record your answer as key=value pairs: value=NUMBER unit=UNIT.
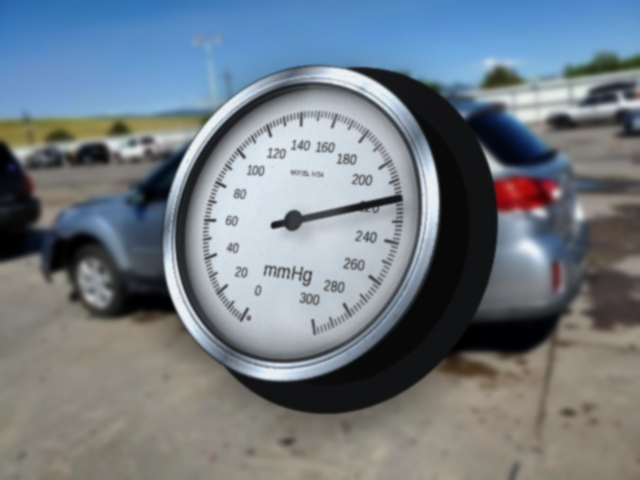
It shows value=220 unit=mmHg
